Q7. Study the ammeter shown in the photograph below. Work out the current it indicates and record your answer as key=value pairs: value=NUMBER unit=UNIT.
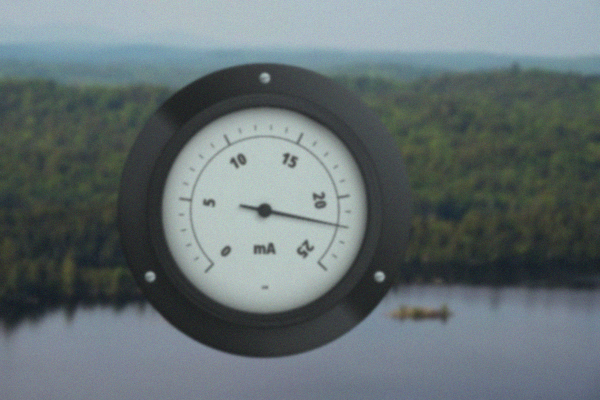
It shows value=22 unit=mA
